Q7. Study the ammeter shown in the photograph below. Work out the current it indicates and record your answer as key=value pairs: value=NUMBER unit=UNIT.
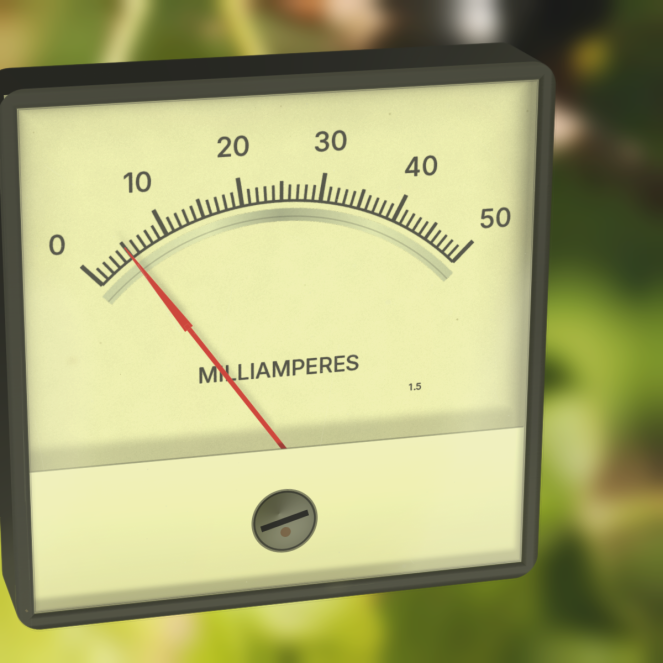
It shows value=5 unit=mA
